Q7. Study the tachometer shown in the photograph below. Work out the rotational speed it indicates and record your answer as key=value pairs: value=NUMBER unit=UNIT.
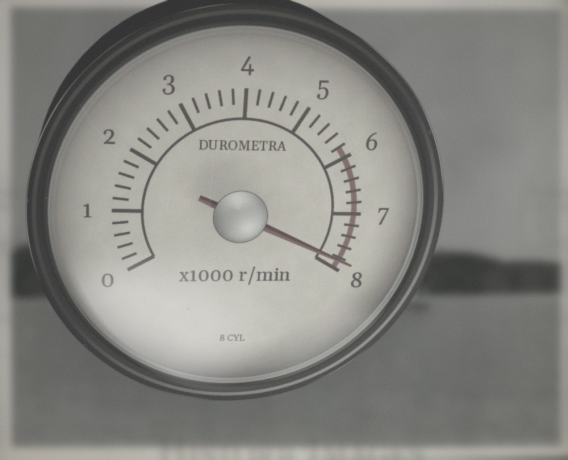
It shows value=7800 unit=rpm
